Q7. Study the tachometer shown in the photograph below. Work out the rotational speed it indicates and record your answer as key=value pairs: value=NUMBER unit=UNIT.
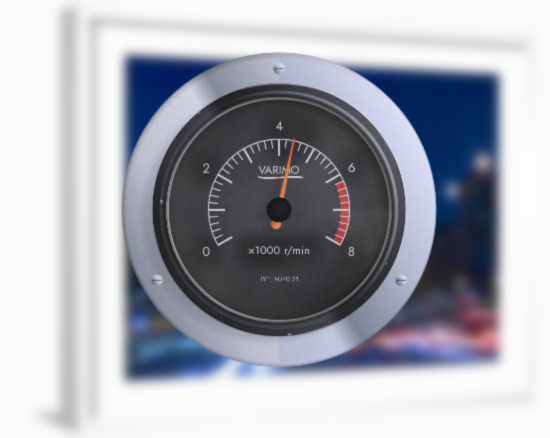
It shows value=4400 unit=rpm
